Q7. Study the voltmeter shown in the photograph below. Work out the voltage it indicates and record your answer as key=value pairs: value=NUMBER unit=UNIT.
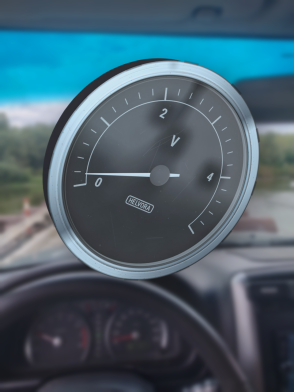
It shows value=0.2 unit=V
